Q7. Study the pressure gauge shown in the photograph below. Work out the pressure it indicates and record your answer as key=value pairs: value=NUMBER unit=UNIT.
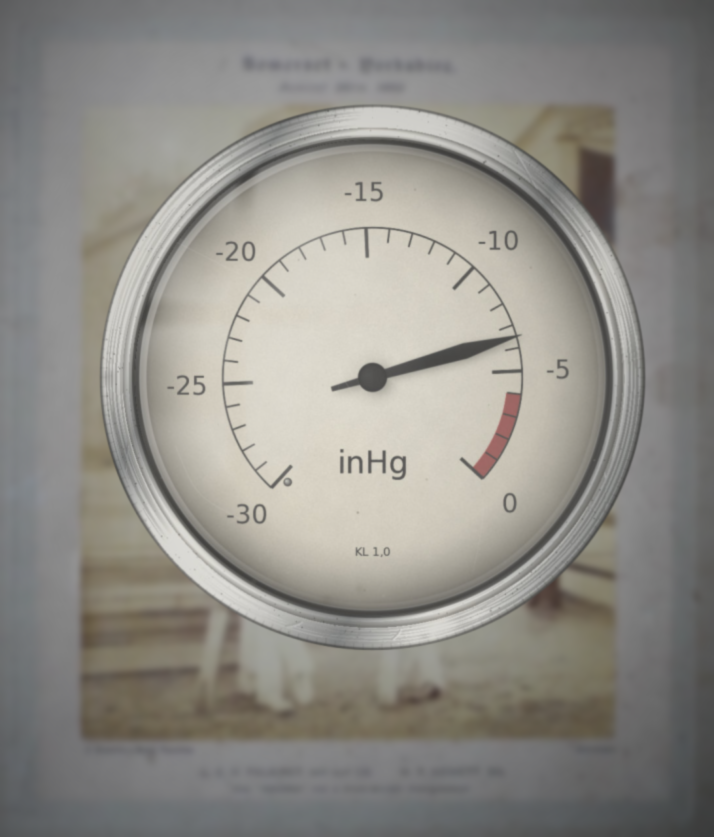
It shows value=-6.5 unit=inHg
